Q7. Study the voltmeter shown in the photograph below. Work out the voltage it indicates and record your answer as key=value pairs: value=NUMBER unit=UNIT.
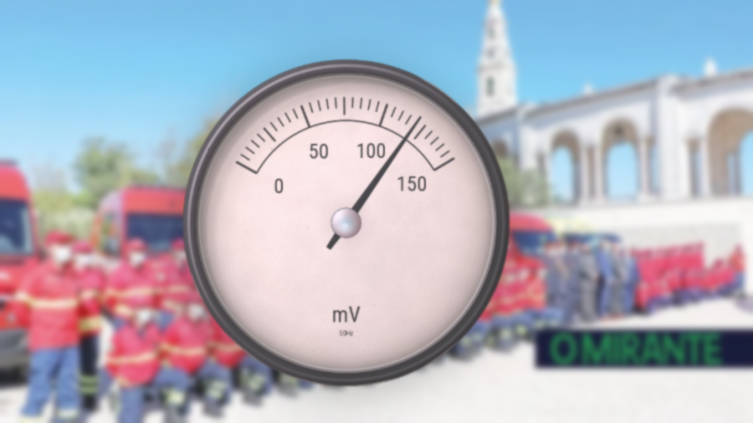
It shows value=120 unit=mV
